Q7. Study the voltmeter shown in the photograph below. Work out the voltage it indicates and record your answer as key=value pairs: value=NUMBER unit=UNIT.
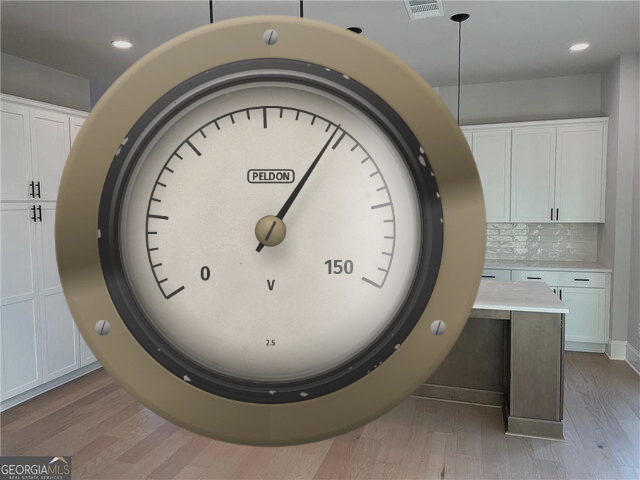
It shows value=97.5 unit=V
